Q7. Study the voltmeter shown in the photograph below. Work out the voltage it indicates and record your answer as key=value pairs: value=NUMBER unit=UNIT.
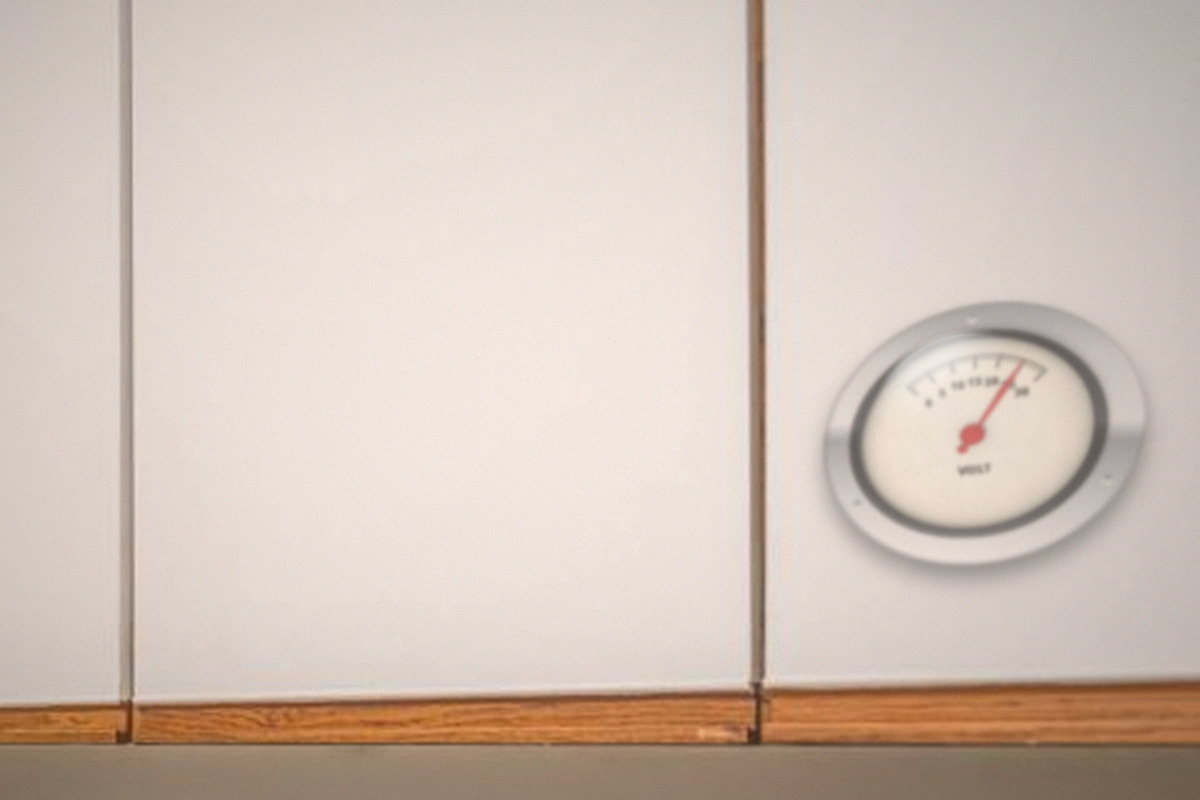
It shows value=25 unit=V
